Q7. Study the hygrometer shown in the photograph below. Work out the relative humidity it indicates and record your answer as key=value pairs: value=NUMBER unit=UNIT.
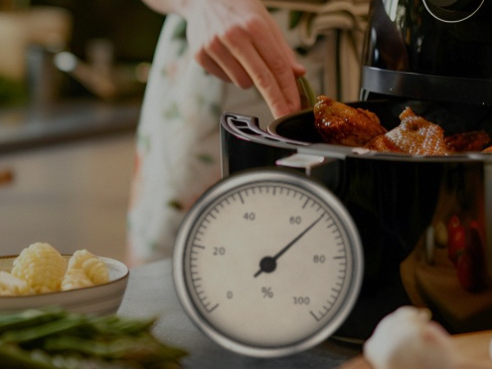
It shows value=66 unit=%
